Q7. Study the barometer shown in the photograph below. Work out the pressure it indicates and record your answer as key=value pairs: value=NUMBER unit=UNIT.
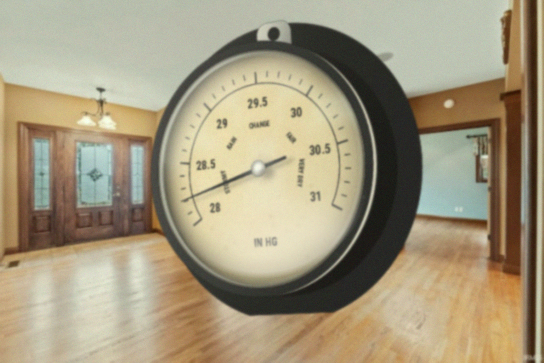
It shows value=28.2 unit=inHg
